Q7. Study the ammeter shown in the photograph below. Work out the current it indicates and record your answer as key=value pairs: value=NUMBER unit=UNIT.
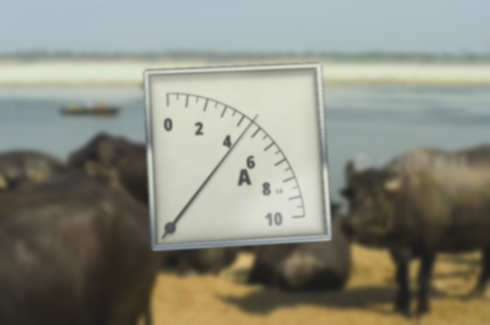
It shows value=4.5 unit=A
